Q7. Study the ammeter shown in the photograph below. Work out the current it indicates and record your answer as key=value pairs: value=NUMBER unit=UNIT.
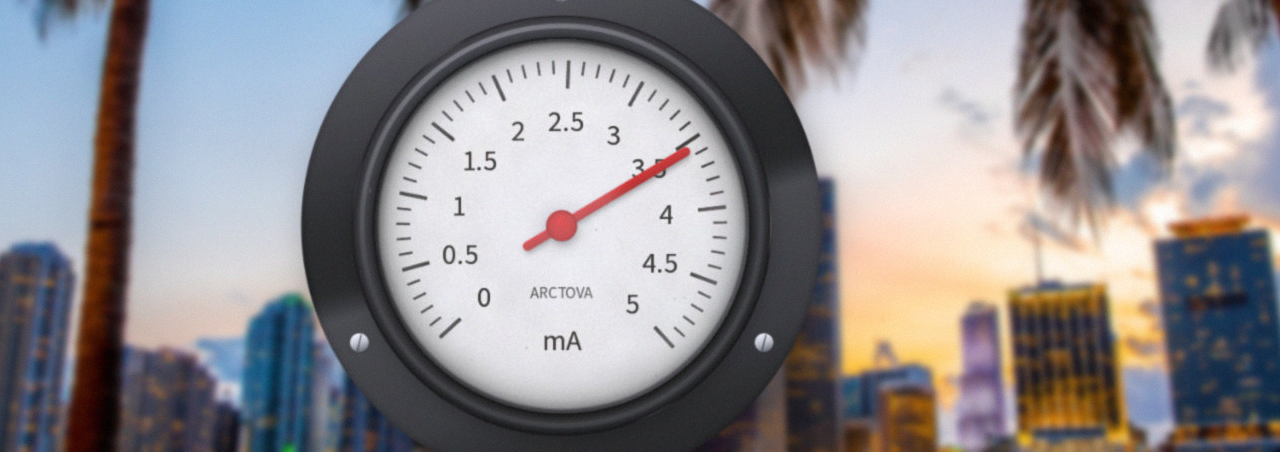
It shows value=3.55 unit=mA
